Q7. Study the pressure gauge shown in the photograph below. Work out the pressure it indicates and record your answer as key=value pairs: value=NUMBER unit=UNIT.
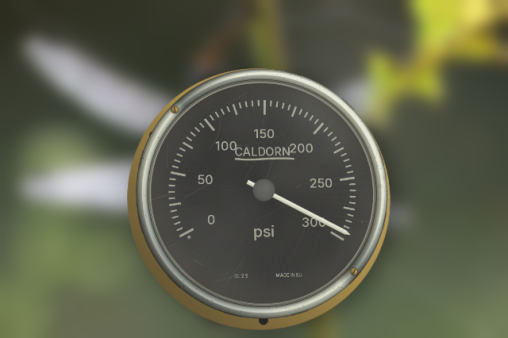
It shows value=295 unit=psi
